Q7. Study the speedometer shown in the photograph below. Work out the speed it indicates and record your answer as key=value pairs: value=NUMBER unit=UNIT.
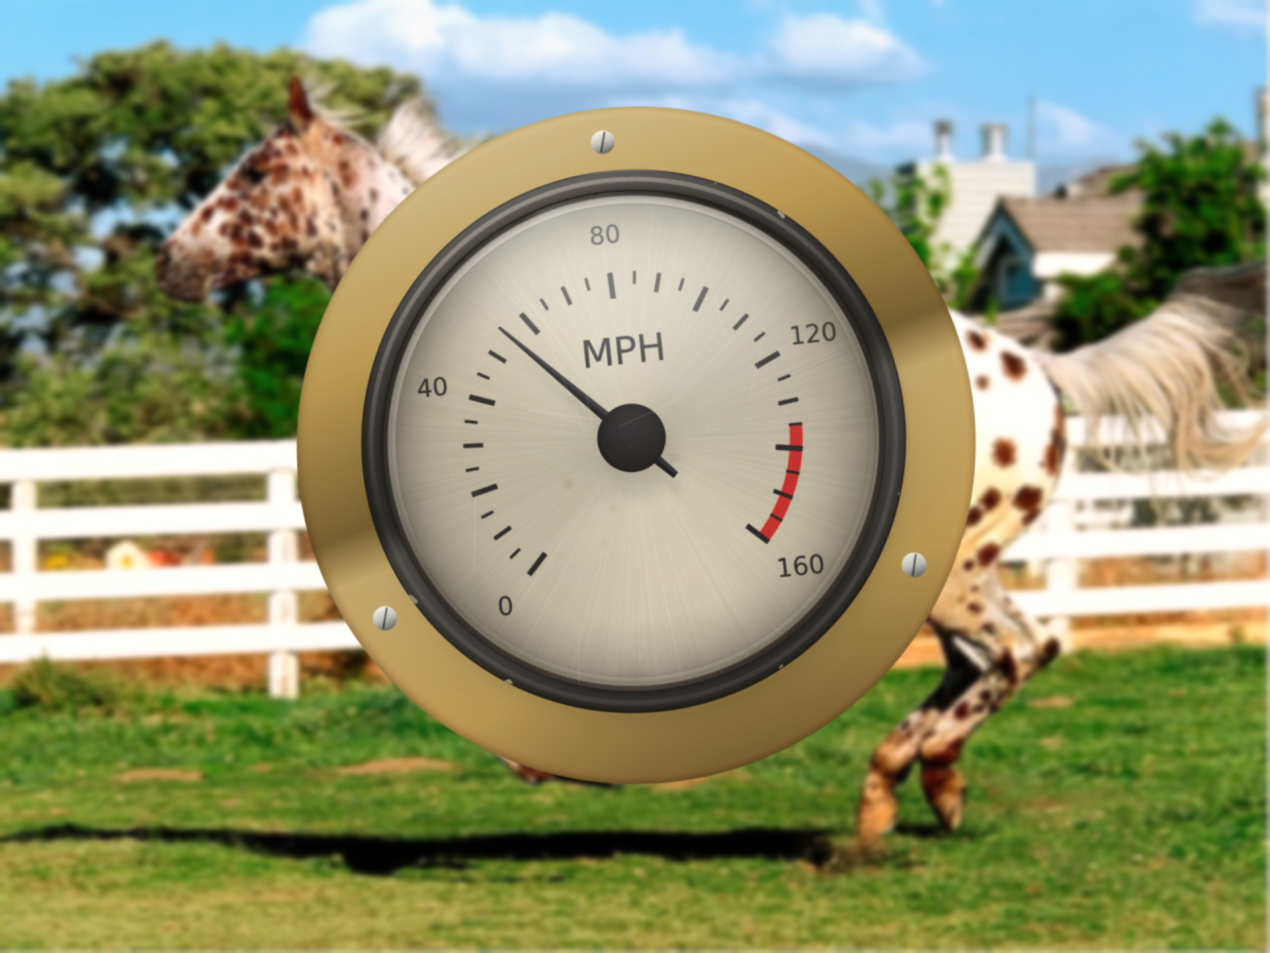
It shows value=55 unit=mph
